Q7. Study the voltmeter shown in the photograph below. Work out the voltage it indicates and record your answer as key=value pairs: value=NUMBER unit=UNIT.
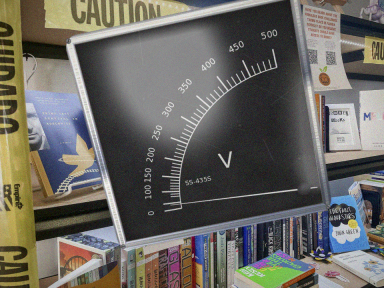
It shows value=50 unit=V
